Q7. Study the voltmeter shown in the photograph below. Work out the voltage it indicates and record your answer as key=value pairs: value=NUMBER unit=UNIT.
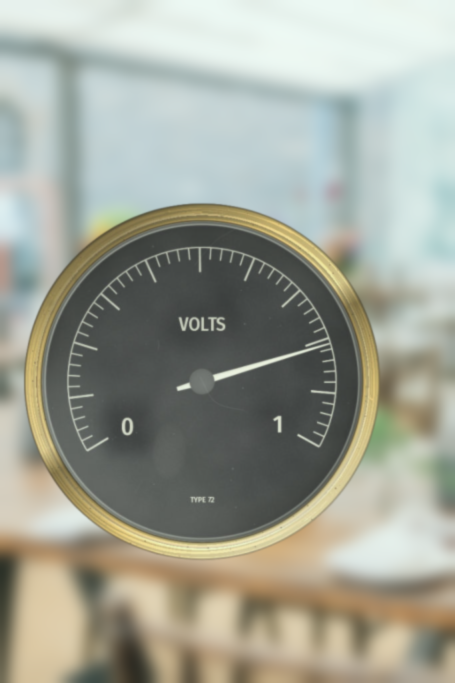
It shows value=0.81 unit=V
